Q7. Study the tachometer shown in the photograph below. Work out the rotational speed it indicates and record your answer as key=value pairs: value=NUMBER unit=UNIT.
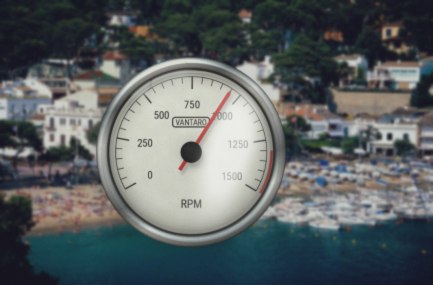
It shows value=950 unit=rpm
